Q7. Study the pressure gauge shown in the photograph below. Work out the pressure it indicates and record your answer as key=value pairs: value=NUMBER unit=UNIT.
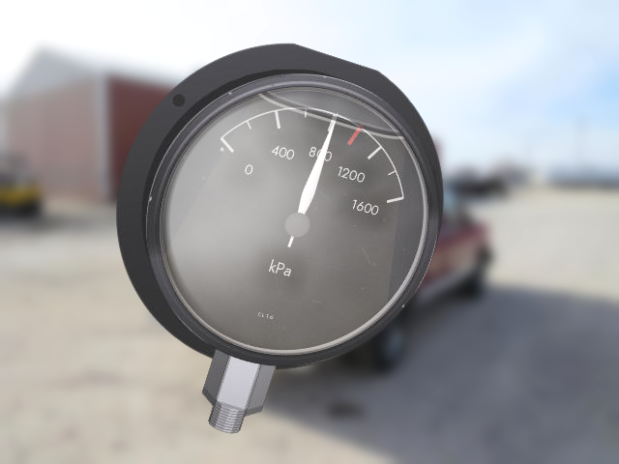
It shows value=800 unit=kPa
